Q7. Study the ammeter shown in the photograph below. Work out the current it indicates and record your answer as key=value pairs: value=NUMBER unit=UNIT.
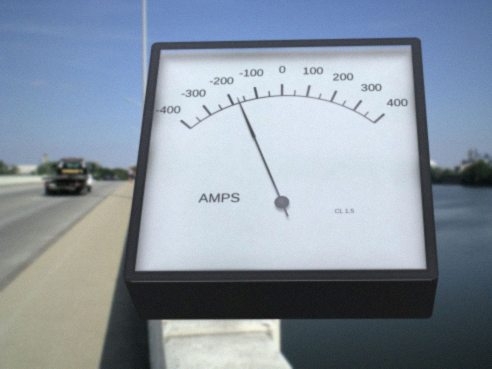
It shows value=-175 unit=A
